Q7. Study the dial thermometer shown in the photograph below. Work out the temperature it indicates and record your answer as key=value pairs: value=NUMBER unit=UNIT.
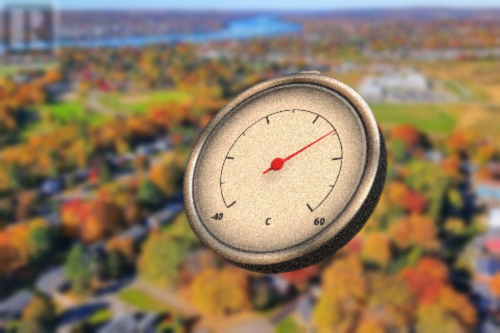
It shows value=30 unit=°C
